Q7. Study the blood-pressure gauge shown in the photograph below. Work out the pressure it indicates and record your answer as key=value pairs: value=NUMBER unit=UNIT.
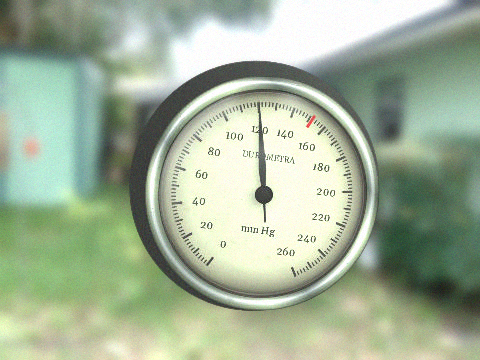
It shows value=120 unit=mmHg
